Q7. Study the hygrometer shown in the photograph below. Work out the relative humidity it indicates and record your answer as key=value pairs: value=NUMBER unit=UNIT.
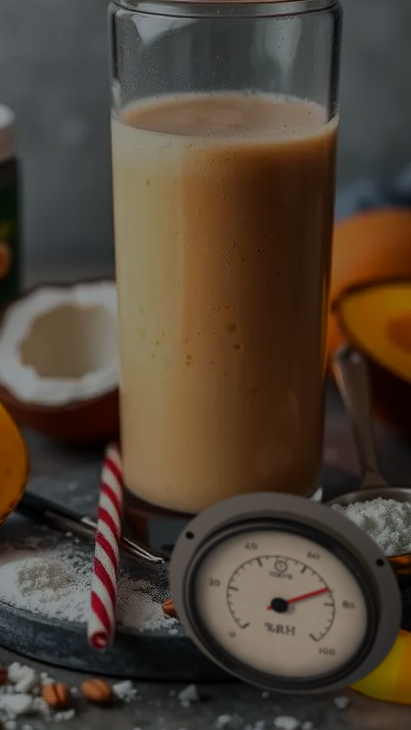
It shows value=72 unit=%
